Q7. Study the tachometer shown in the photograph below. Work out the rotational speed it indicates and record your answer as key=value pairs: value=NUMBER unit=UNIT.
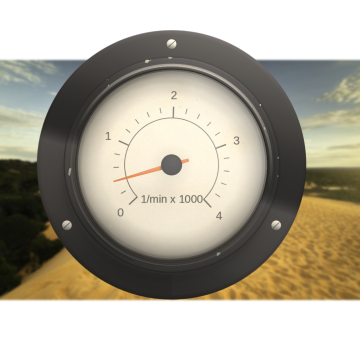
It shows value=400 unit=rpm
